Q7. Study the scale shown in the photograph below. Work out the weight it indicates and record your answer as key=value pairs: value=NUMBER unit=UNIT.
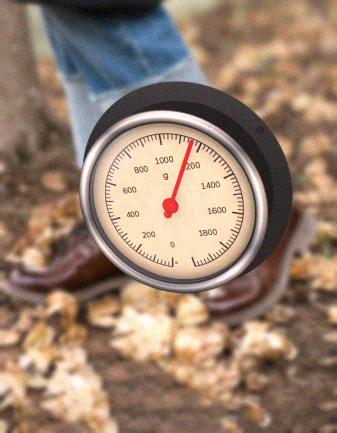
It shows value=1160 unit=g
